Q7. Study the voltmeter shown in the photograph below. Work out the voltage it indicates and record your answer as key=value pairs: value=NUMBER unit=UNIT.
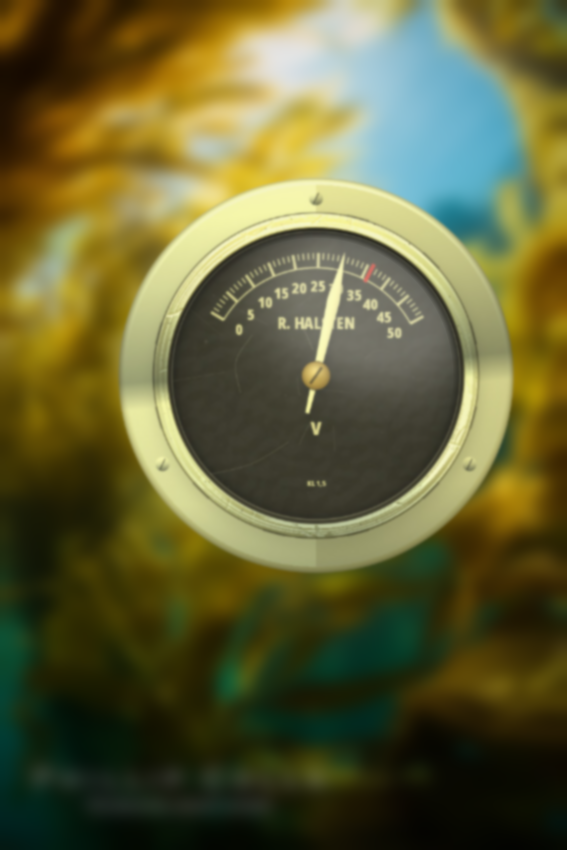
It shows value=30 unit=V
